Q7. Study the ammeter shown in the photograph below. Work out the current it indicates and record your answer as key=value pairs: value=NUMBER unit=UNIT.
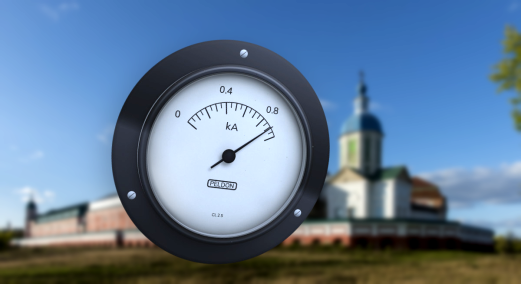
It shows value=0.9 unit=kA
